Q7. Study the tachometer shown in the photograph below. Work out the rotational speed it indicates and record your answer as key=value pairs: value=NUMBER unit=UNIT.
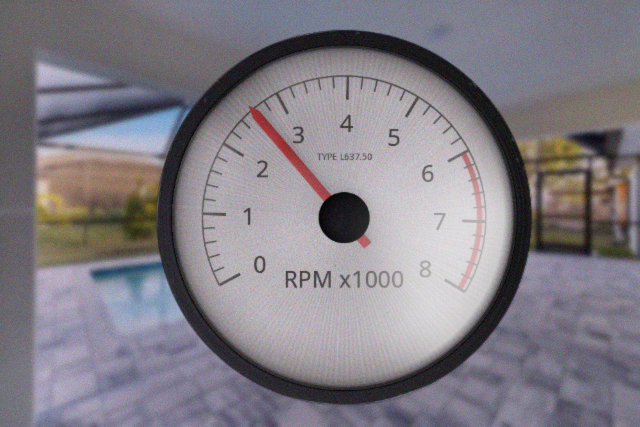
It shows value=2600 unit=rpm
